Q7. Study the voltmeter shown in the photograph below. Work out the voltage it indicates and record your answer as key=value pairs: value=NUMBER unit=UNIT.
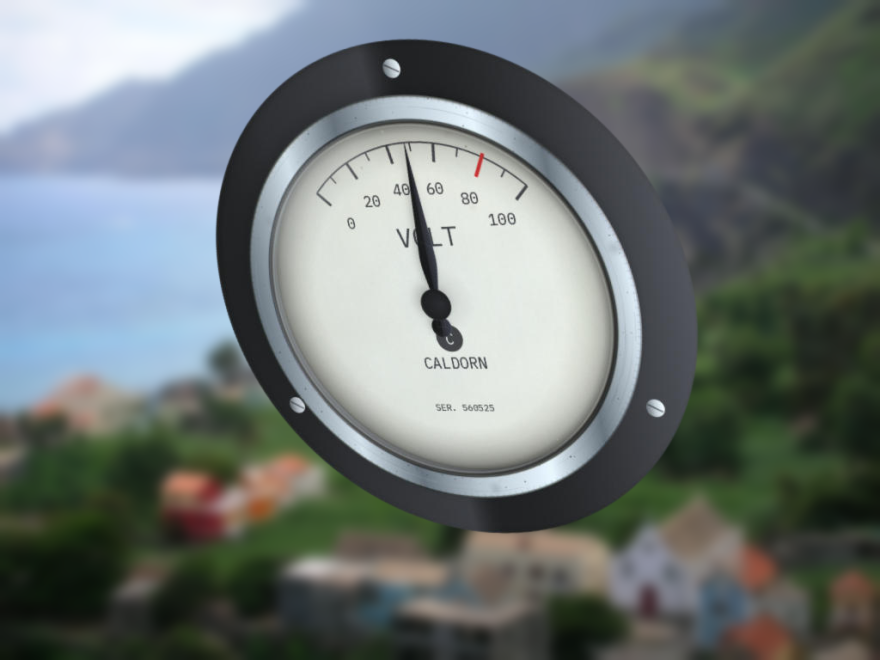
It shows value=50 unit=V
